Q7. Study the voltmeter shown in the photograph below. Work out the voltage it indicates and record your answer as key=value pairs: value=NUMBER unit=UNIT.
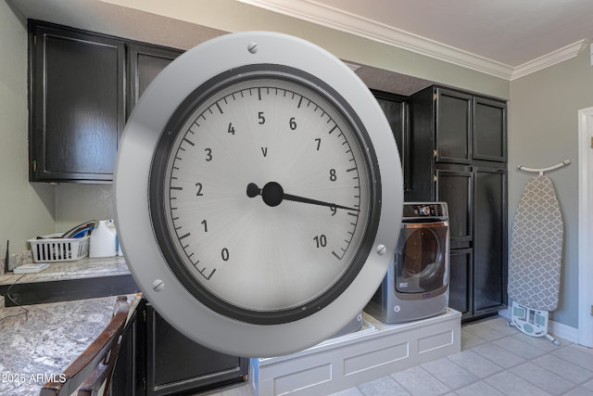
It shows value=8.9 unit=V
